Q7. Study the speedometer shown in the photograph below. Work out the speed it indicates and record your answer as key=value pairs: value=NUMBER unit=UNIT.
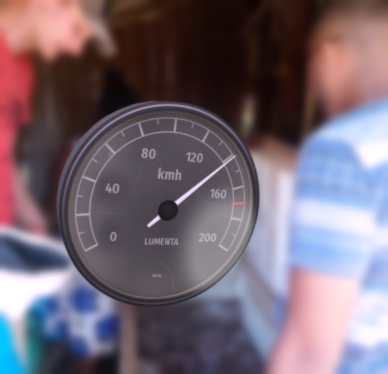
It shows value=140 unit=km/h
